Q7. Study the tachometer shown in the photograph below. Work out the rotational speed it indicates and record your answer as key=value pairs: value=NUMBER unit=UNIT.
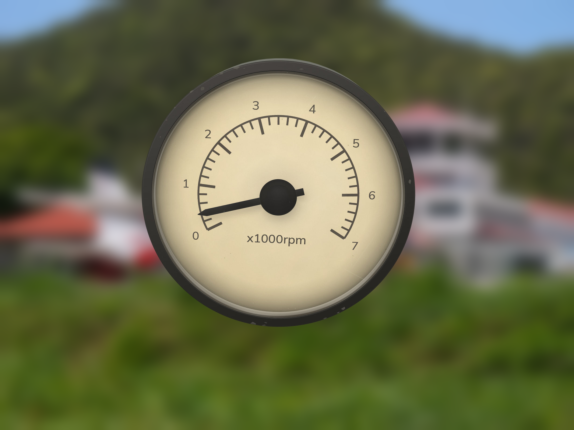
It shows value=400 unit=rpm
